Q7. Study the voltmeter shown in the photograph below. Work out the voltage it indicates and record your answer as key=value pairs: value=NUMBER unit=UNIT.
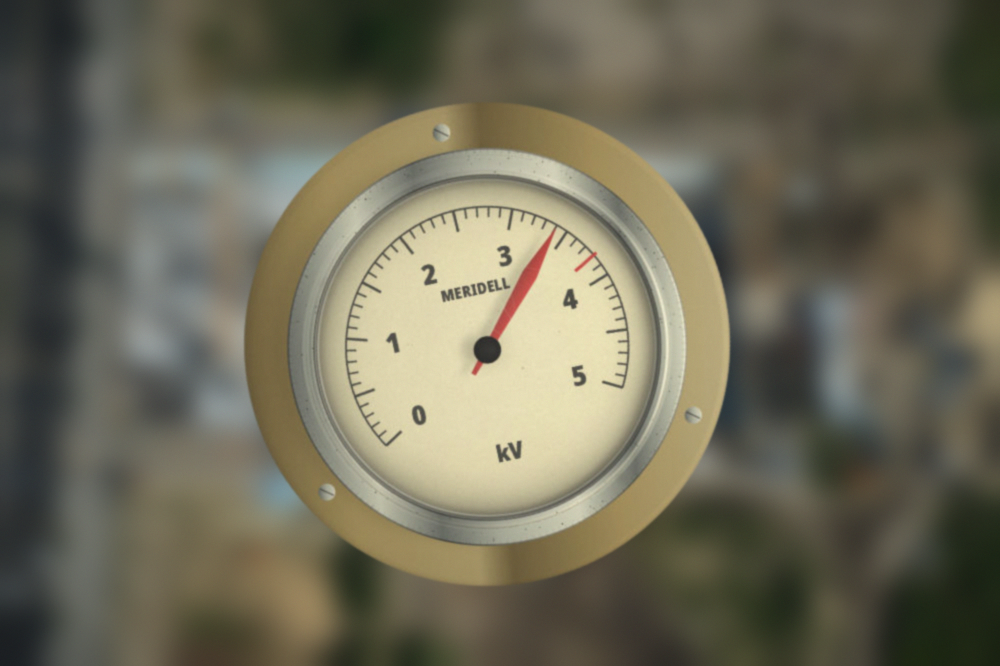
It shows value=3.4 unit=kV
